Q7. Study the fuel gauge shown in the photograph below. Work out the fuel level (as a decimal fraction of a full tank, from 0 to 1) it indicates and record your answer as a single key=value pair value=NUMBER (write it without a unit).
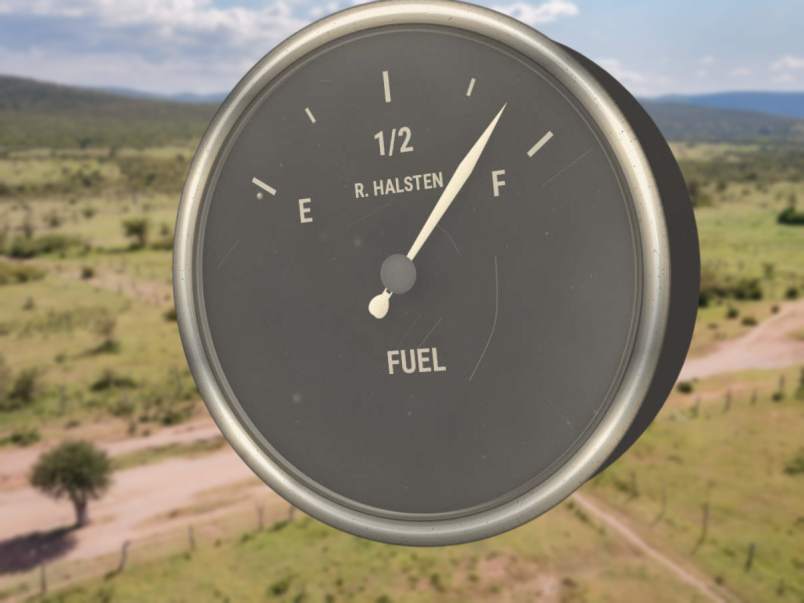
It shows value=0.875
